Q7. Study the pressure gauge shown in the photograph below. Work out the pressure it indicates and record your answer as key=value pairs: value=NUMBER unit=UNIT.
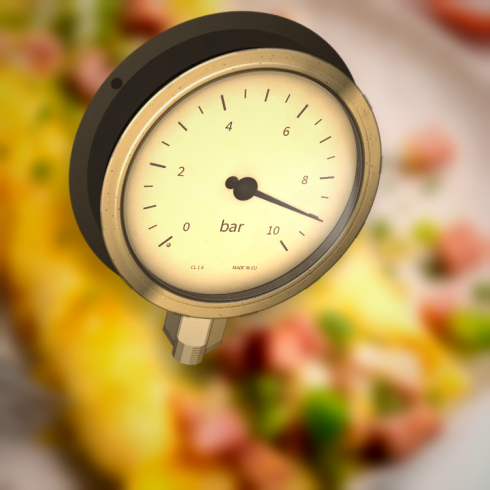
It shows value=9 unit=bar
